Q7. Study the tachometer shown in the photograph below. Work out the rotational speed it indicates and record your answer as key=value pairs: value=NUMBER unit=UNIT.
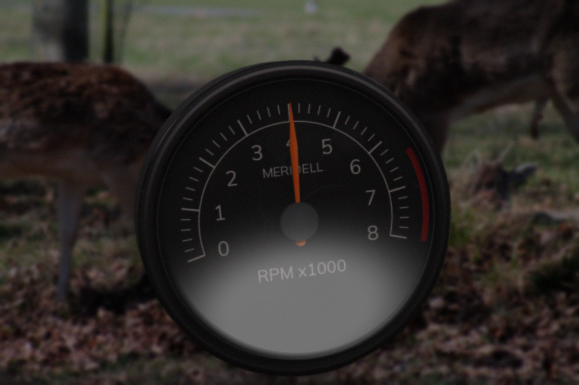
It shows value=4000 unit=rpm
